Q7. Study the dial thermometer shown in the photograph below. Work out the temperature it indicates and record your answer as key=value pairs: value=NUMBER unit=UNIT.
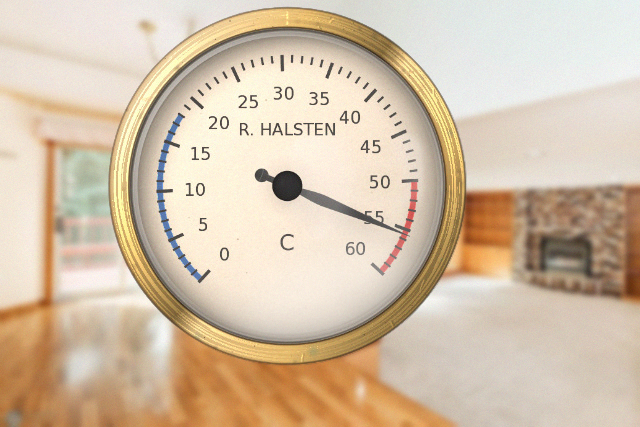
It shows value=55.5 unit=°C
